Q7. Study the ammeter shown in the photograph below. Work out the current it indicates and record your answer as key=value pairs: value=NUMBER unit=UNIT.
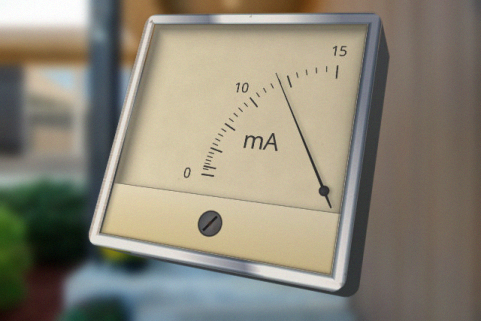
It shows value=12 unit=mA
